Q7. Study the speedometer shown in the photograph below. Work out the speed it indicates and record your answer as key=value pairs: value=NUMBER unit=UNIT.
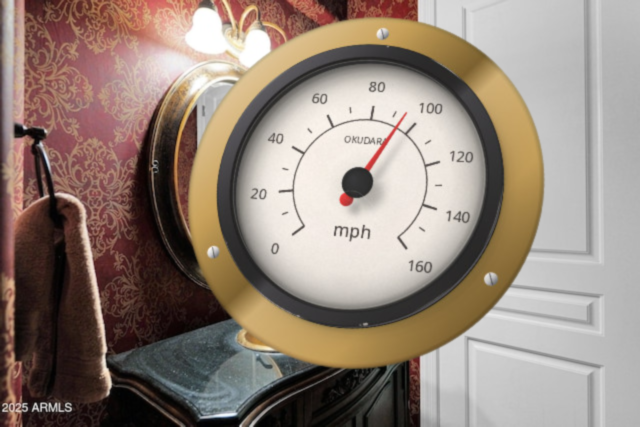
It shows value=95 unit=mph
